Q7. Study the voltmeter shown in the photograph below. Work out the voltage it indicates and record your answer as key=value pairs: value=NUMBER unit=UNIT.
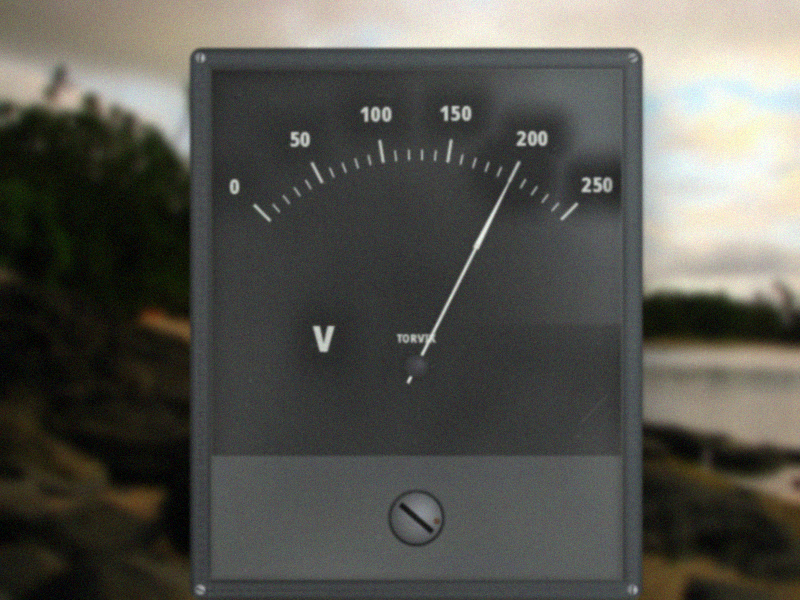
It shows value=200 unit=V
